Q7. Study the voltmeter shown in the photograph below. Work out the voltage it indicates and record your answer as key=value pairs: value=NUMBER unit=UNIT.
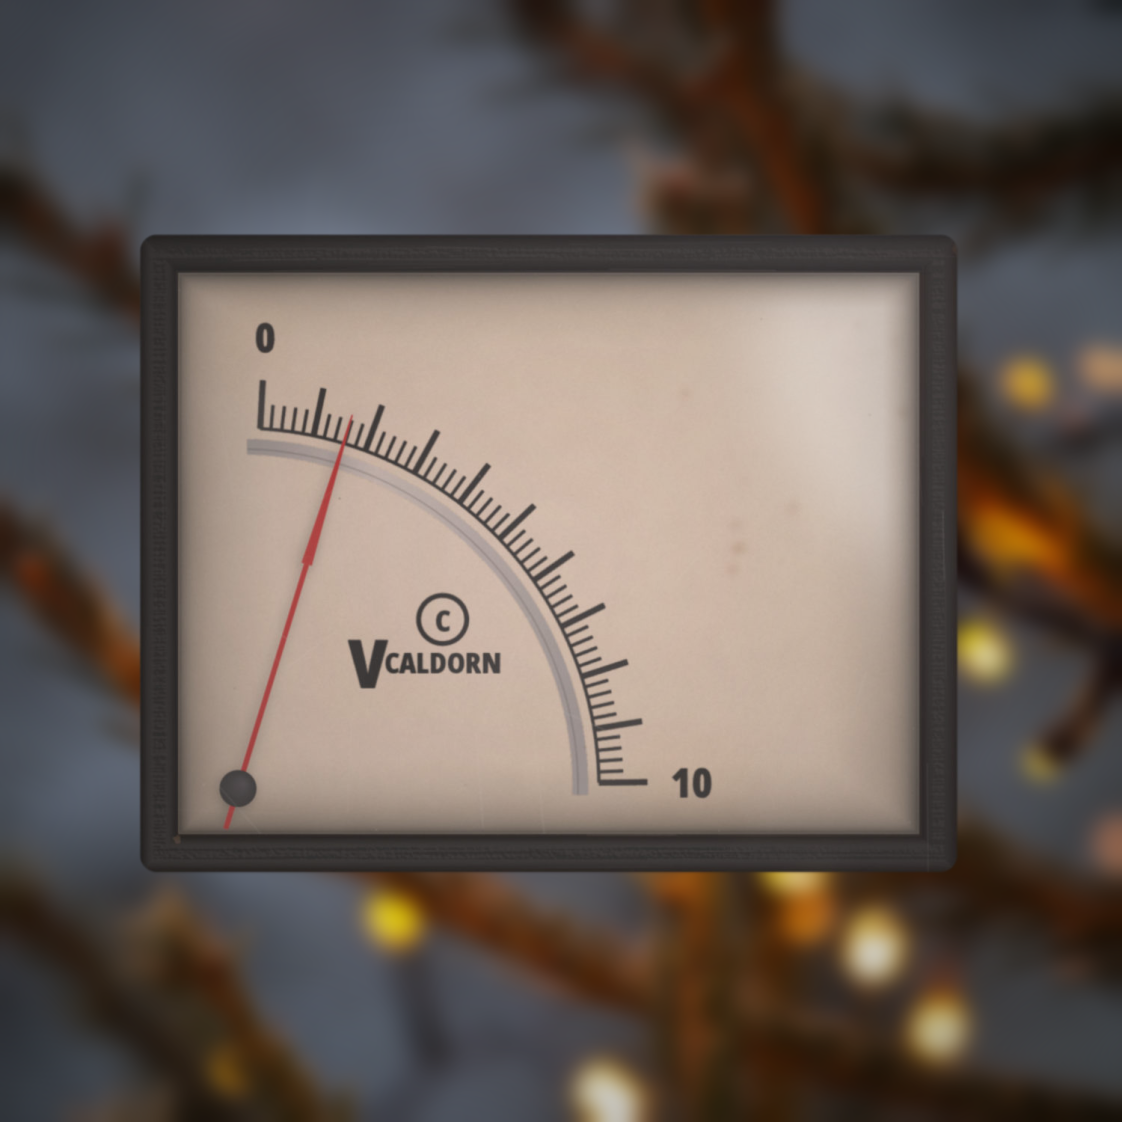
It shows value=1.6 unit=V
